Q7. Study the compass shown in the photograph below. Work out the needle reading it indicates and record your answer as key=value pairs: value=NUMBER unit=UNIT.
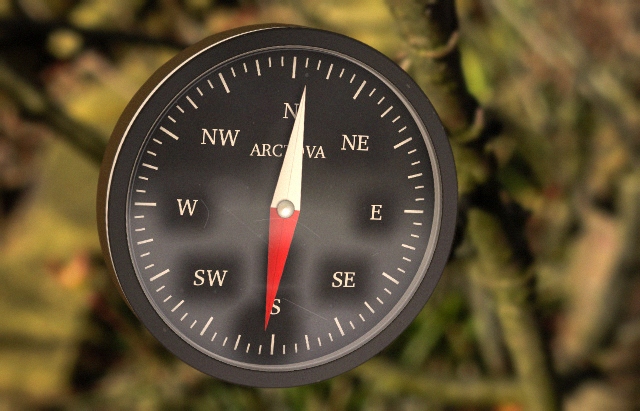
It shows value=185 unit=°
